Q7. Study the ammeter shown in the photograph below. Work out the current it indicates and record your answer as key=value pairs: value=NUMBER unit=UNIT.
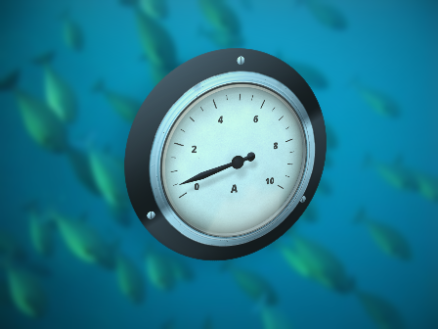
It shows value=0.5 unit=A
